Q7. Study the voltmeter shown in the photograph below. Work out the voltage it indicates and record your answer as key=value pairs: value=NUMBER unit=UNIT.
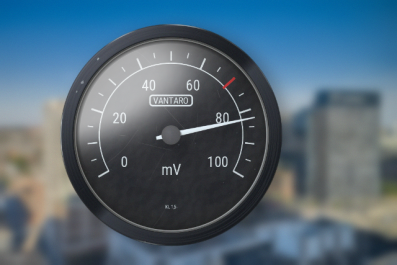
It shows value=82.5 unit=mV
